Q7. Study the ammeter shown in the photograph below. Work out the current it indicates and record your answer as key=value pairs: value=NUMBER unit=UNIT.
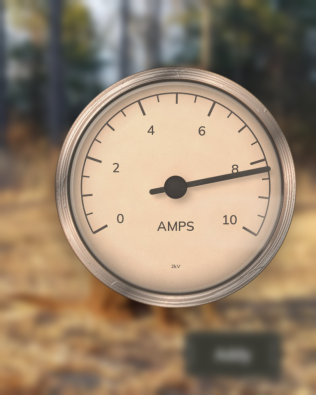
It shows value=8.25 unit=A
